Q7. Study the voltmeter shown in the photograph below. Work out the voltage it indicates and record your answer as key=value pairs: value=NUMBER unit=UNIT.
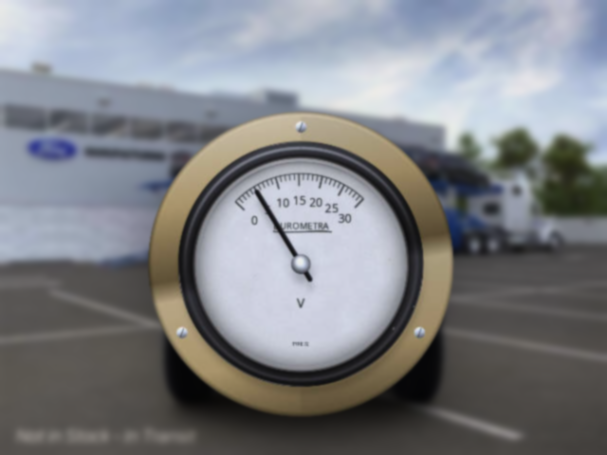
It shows value=5 unit=V
